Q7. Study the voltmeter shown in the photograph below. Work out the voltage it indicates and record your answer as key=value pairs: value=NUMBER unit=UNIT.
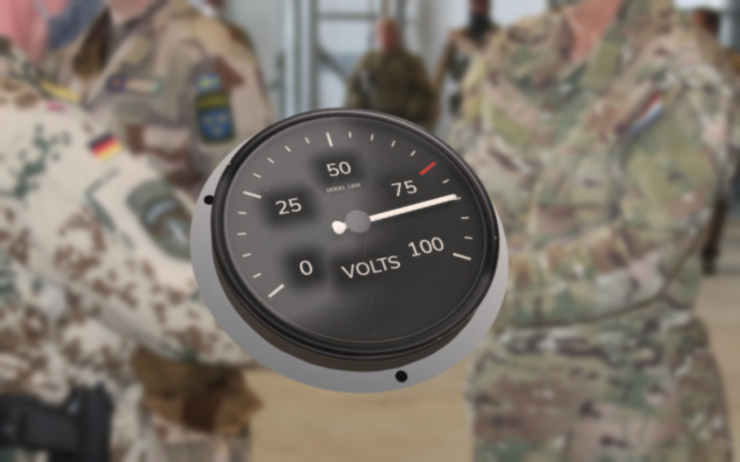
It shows value=85 unit=V
